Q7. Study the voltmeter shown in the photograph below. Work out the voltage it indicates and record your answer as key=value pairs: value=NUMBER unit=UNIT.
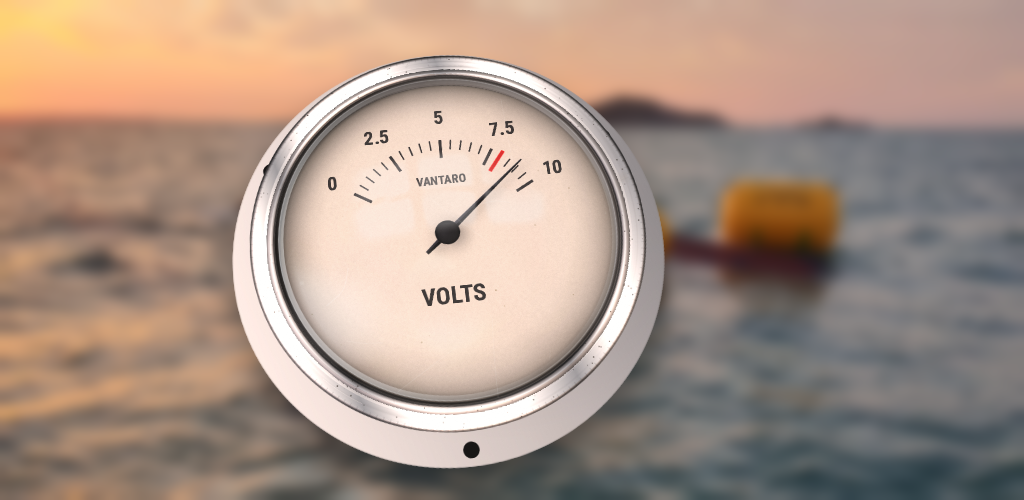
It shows value=9 unit=V
